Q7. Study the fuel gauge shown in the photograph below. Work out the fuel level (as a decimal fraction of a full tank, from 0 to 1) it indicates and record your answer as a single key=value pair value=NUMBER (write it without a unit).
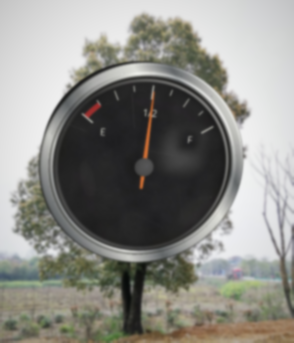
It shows value=0.5
